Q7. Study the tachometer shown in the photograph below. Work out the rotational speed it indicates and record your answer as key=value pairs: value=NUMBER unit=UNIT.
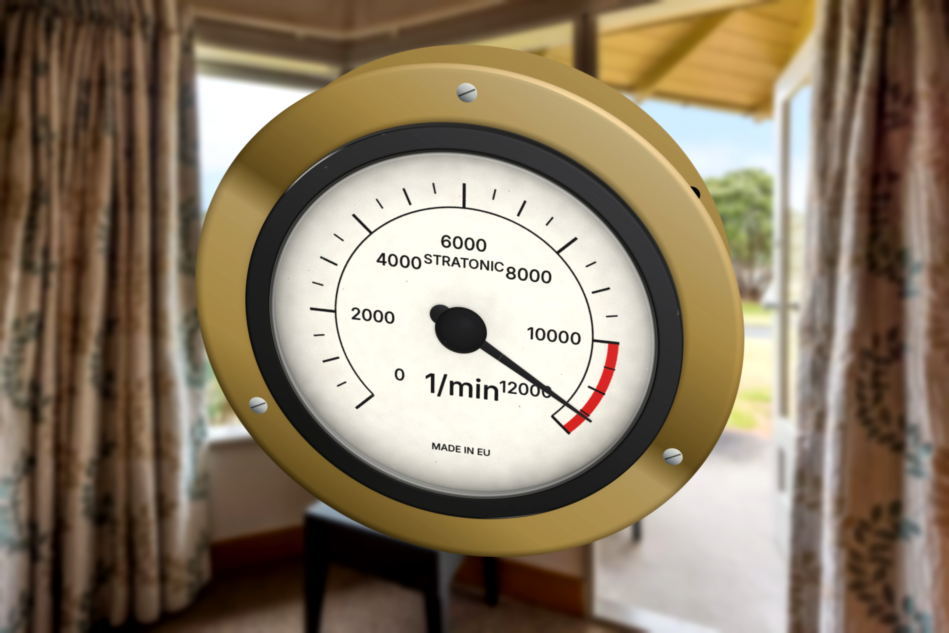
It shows value=11500 unit=rpm
